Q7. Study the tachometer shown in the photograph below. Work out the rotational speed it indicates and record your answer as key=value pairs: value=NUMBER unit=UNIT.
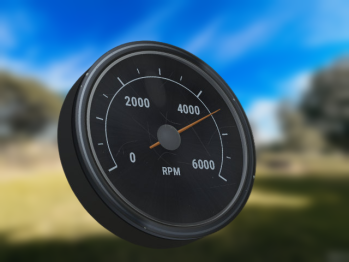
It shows value=4500 unit=rpm
